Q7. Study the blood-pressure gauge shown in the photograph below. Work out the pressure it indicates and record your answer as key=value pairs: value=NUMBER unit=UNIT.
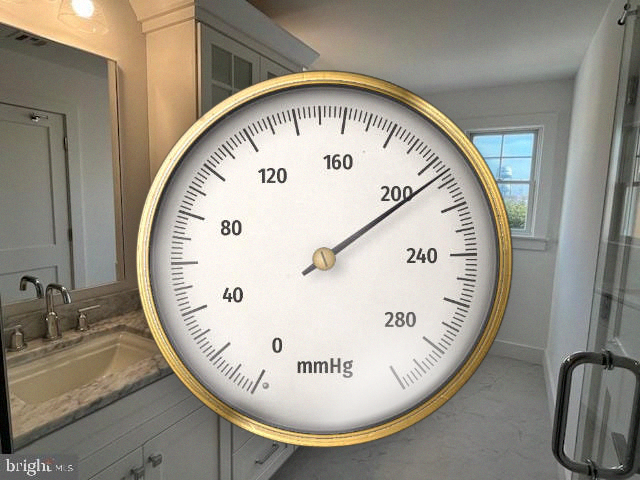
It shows value=206 unit=mmHg
